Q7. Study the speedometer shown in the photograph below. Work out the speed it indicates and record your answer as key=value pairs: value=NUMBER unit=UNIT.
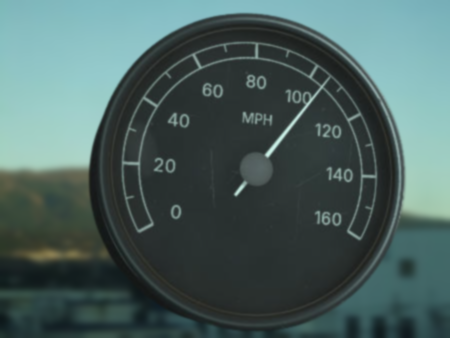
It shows value=105 unit=mph
